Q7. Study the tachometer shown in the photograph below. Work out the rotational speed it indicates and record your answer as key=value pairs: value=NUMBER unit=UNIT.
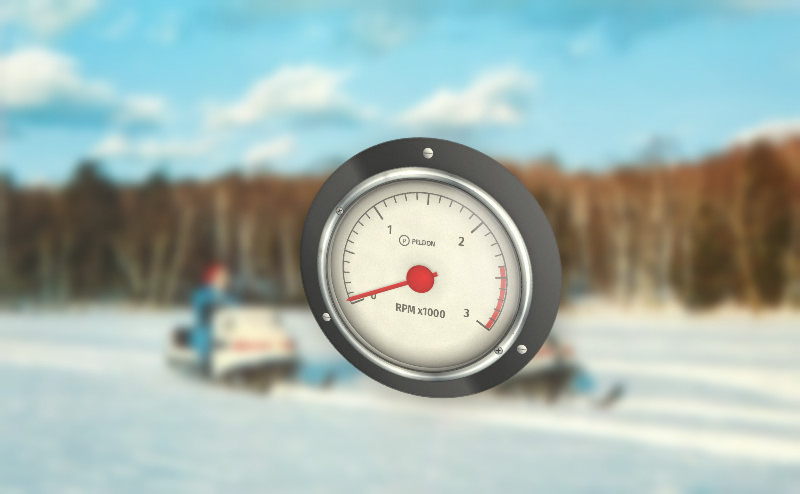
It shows value=50 unit=rpm
